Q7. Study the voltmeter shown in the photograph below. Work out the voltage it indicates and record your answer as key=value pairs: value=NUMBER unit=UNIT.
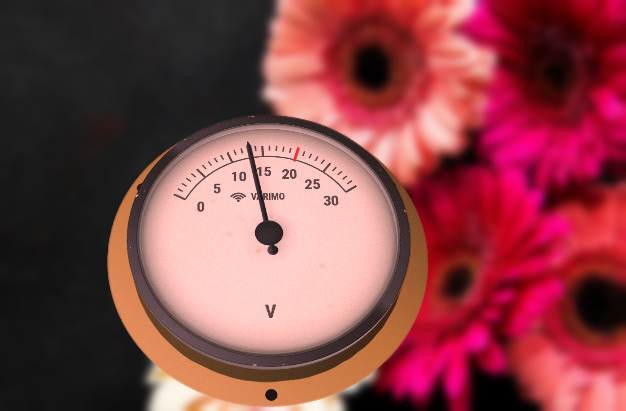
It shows value=13 unit=V
